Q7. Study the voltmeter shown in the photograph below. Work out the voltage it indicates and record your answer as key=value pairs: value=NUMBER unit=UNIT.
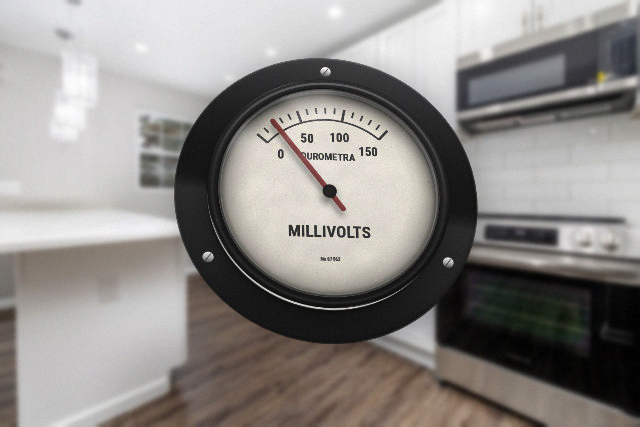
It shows value=20 unit=mV
